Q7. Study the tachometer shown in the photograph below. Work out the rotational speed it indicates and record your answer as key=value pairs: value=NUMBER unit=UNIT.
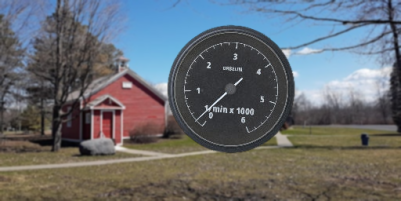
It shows value=200 unit=rpm
